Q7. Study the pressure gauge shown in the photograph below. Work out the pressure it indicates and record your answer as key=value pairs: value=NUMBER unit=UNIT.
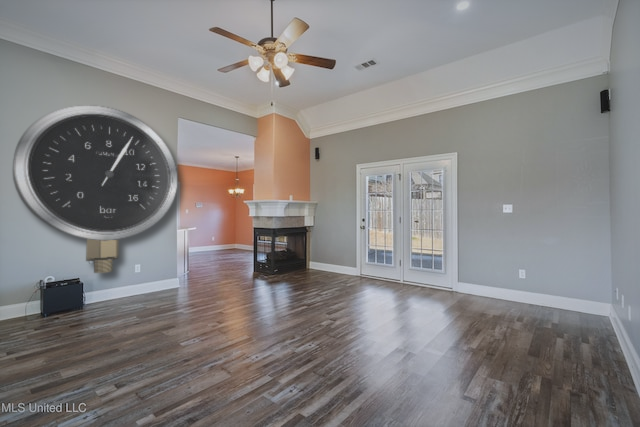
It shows value=9.5 unit=bar
